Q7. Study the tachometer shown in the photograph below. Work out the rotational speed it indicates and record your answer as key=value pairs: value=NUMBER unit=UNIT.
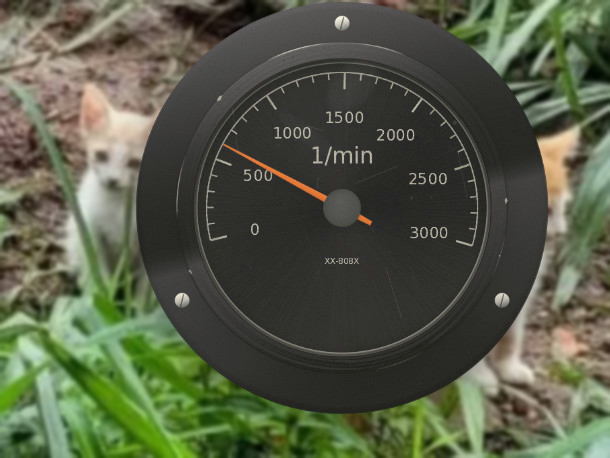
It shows value=600 unit=rpm
